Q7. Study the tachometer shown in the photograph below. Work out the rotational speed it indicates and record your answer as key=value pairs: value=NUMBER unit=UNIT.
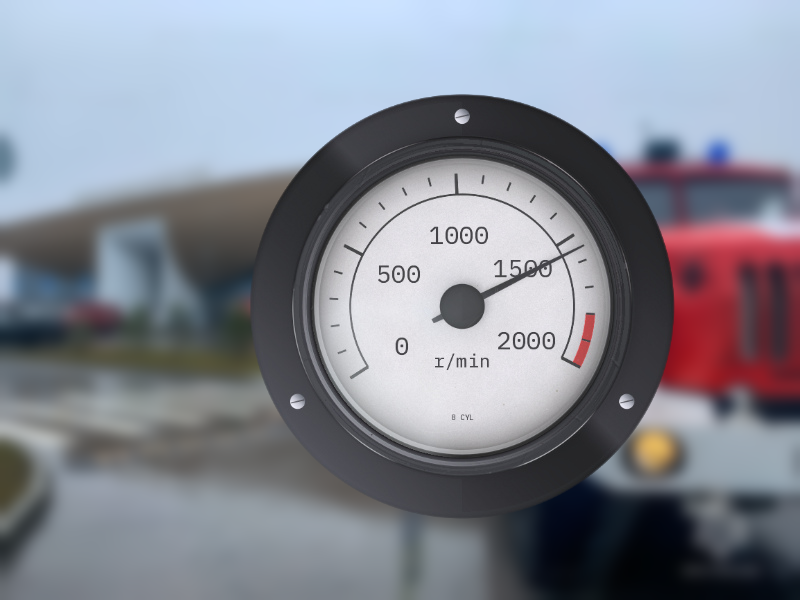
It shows value=1550 unit=rpm
